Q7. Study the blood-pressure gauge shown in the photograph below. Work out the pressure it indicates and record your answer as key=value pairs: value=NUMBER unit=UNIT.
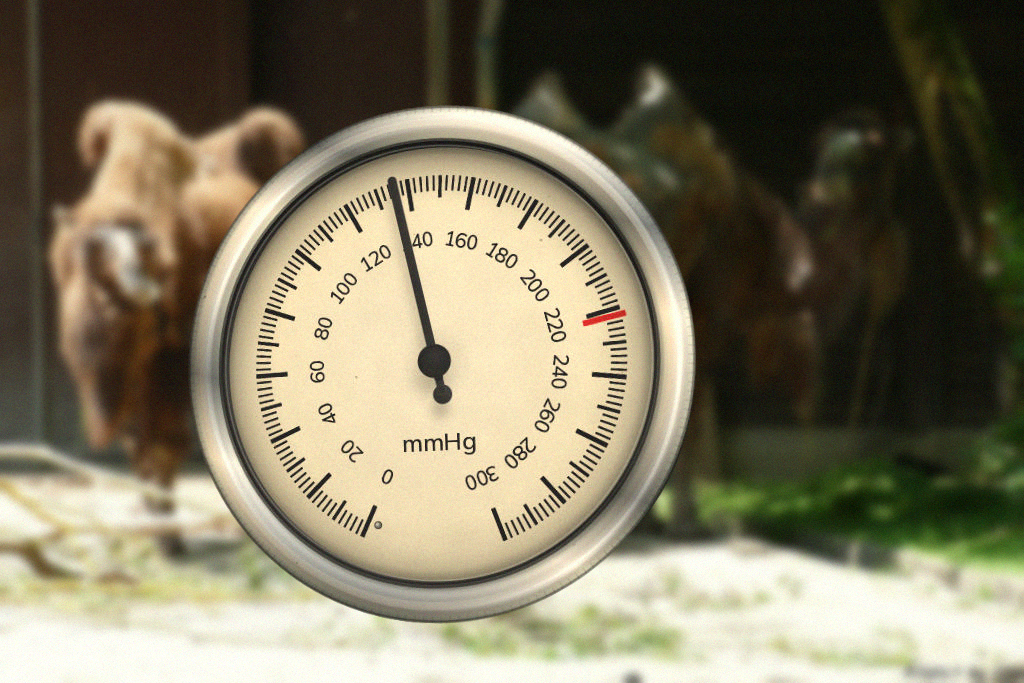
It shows value=136 unit=mmHg
